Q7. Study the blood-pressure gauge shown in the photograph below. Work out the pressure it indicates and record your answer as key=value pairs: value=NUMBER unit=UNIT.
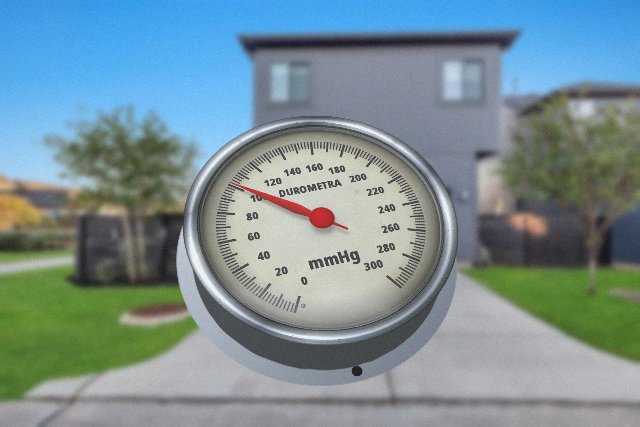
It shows value=100 unit=mmHg
